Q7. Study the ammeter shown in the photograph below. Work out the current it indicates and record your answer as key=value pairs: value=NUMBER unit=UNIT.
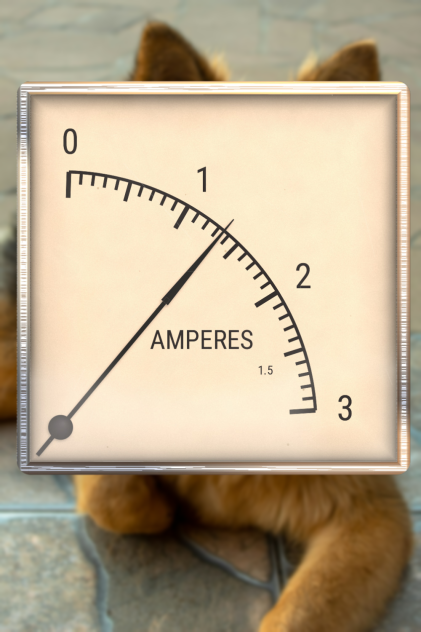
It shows value=1.35 unit=A
